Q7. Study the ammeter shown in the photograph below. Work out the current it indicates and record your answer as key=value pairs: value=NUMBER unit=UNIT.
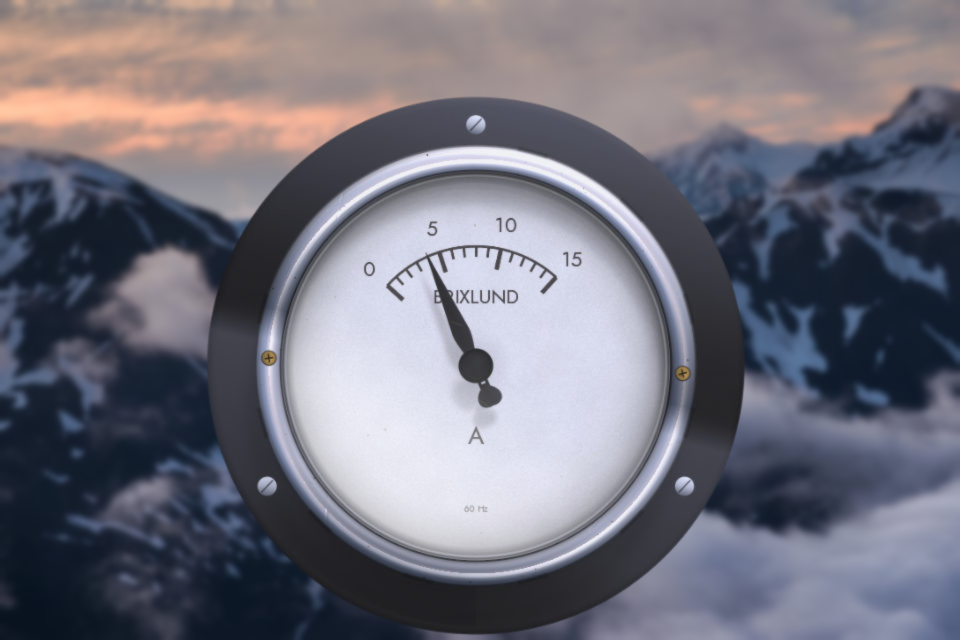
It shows value=4 unit=A
